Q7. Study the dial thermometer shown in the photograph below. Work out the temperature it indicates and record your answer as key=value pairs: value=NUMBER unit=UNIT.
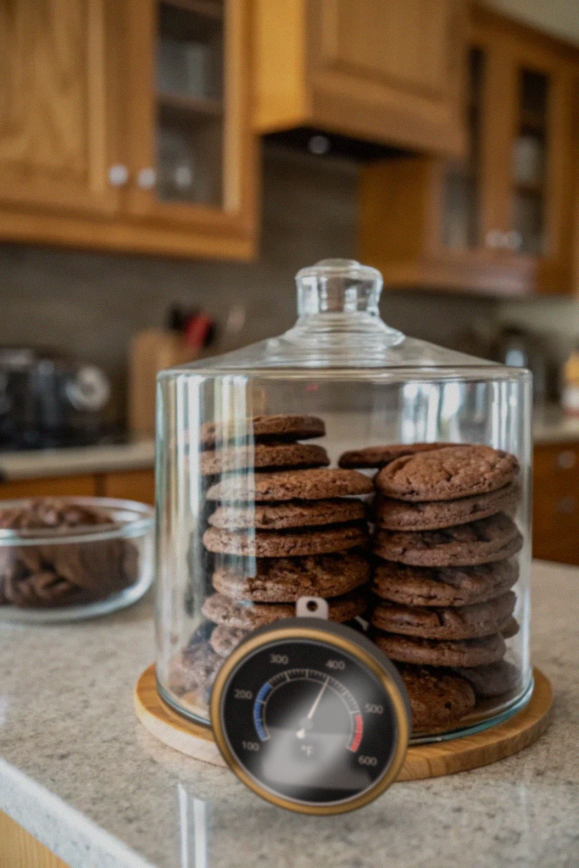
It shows value=400 unit=°F
